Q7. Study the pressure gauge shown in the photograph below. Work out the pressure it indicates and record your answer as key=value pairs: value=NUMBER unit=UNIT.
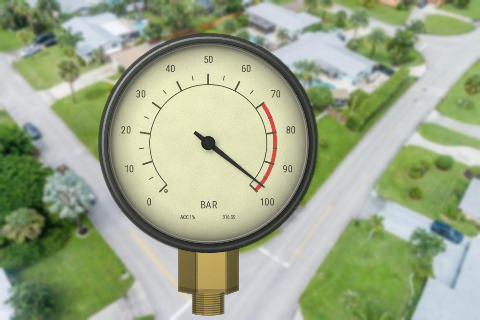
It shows value=97.5 unit=bar
